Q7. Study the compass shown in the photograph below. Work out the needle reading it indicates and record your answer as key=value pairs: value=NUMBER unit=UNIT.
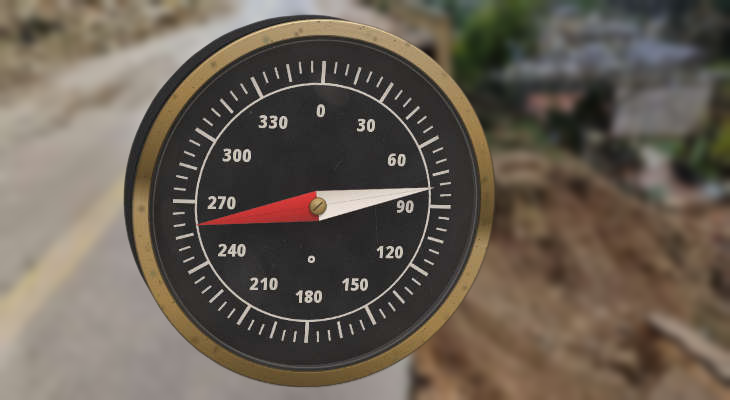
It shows value=260 unit=°
